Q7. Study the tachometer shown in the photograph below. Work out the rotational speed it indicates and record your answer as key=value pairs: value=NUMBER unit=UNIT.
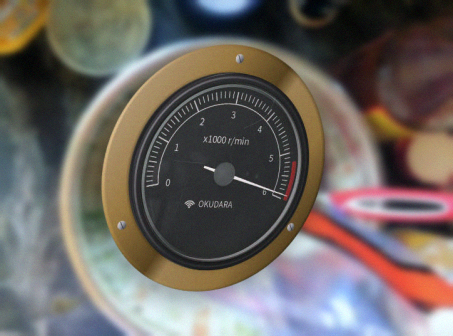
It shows value=5900 unit=rpm
